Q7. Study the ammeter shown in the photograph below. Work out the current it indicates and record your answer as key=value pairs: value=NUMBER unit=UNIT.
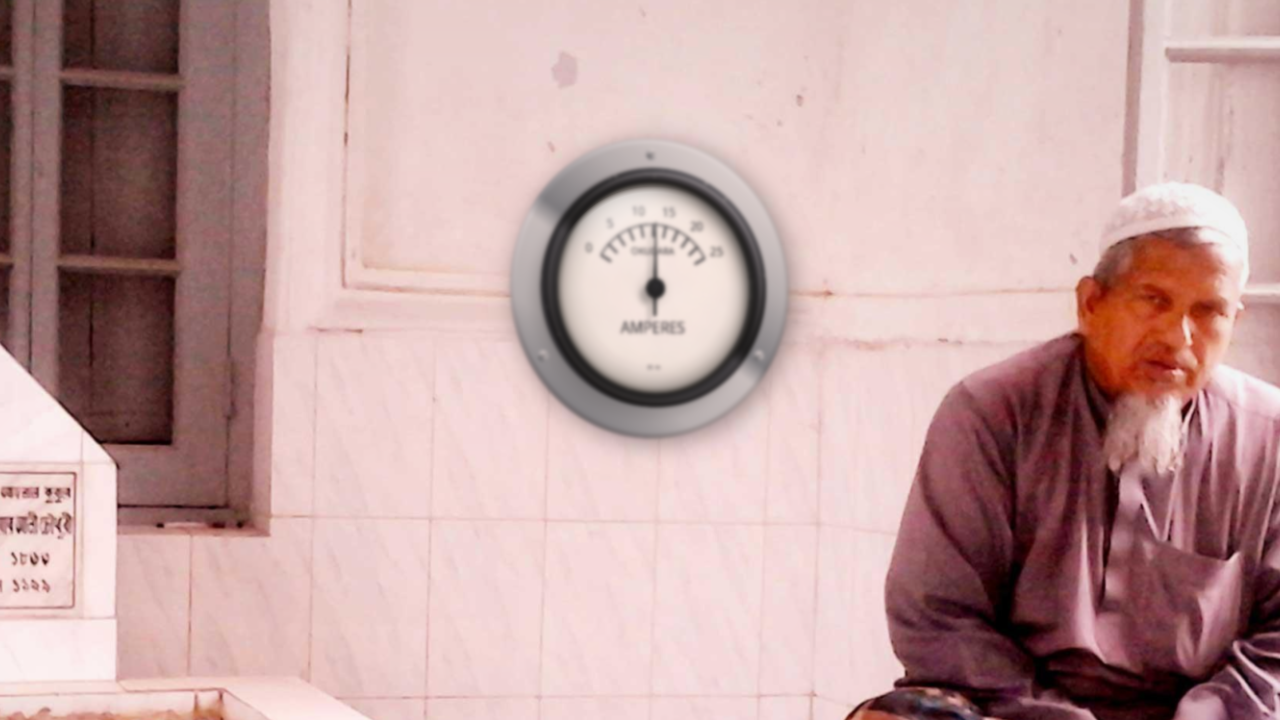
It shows value=12.5 unit=A
